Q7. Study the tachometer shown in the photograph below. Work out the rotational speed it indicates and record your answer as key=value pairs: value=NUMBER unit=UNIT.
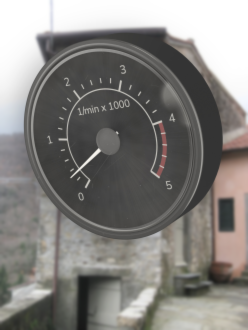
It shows value=300 unit=rpm
